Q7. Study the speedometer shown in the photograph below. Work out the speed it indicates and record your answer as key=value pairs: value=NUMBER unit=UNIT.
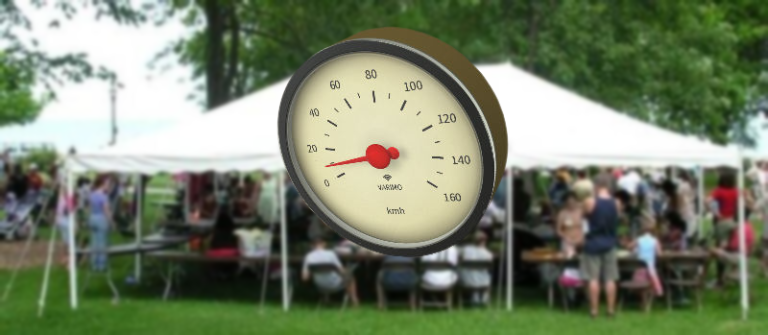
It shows value=10 unit=km/h
